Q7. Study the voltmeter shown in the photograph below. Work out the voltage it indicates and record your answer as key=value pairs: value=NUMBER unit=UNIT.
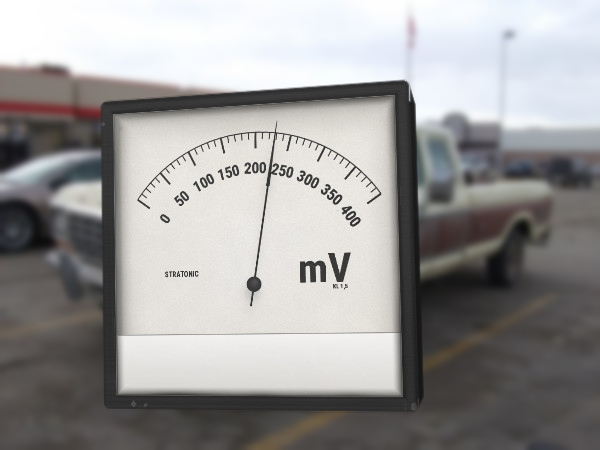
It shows value=230 unit=mV
